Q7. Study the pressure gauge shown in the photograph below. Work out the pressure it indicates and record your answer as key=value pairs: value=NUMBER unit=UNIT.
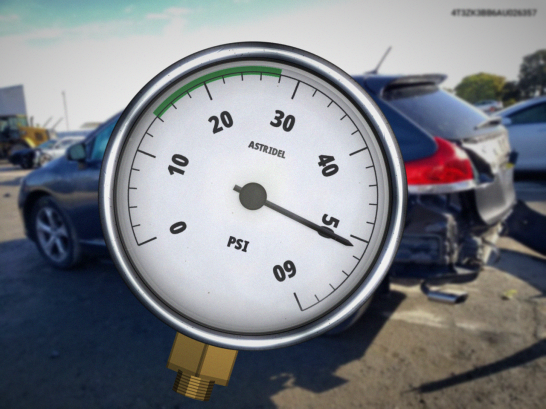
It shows value=51 unit=psi
